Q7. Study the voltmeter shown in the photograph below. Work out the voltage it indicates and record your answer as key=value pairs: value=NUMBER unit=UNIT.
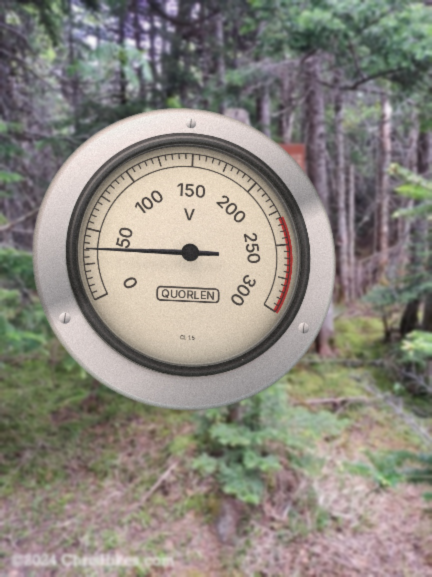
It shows value=35 unit=V
